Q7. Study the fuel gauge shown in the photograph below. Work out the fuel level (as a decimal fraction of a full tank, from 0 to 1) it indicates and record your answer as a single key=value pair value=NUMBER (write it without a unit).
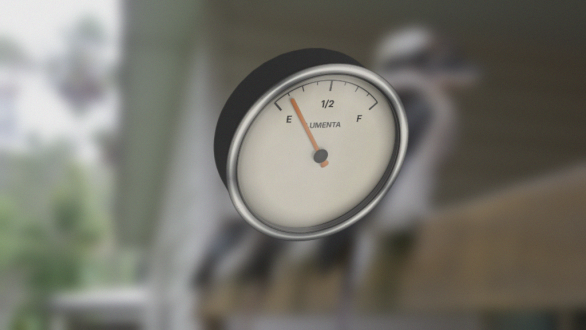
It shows value=0.125
